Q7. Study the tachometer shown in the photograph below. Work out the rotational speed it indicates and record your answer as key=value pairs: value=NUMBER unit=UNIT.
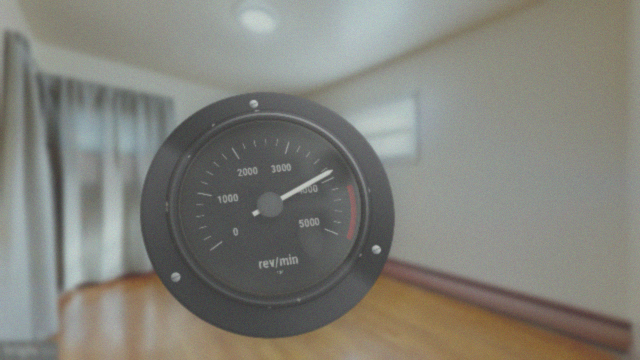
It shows value=3900 unit=rpm
